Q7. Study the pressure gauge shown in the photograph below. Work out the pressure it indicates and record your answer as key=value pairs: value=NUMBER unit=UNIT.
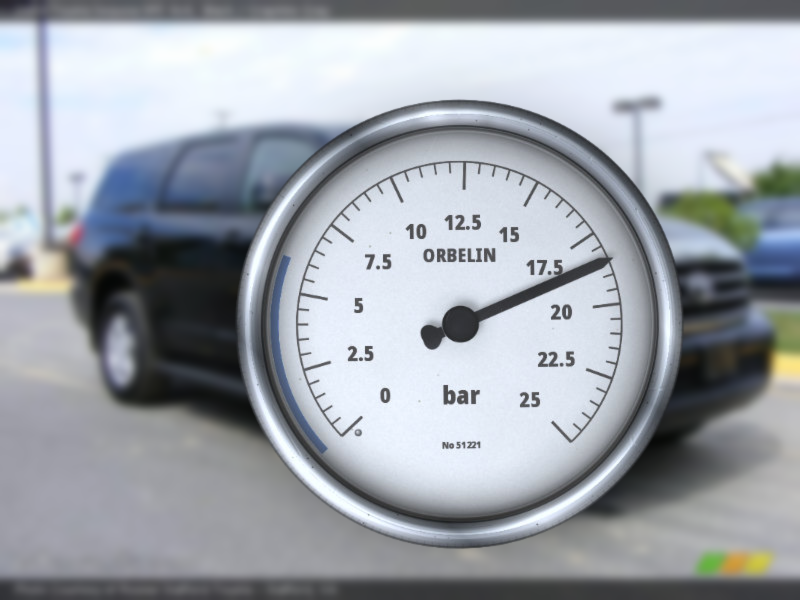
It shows value=18.5 unit=bar
